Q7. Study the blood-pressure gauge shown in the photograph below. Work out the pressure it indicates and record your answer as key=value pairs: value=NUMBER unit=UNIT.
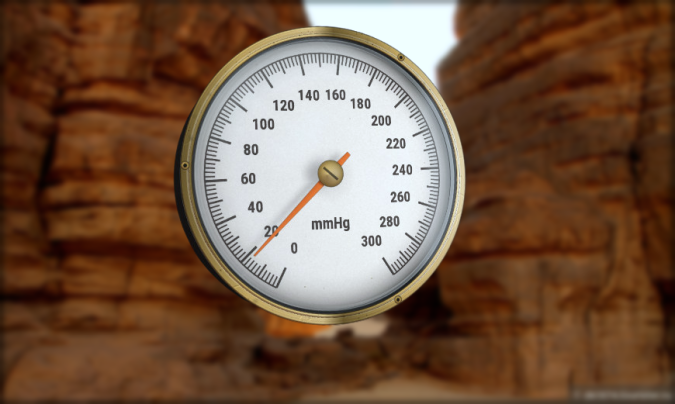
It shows value=18 unit=mmHg
